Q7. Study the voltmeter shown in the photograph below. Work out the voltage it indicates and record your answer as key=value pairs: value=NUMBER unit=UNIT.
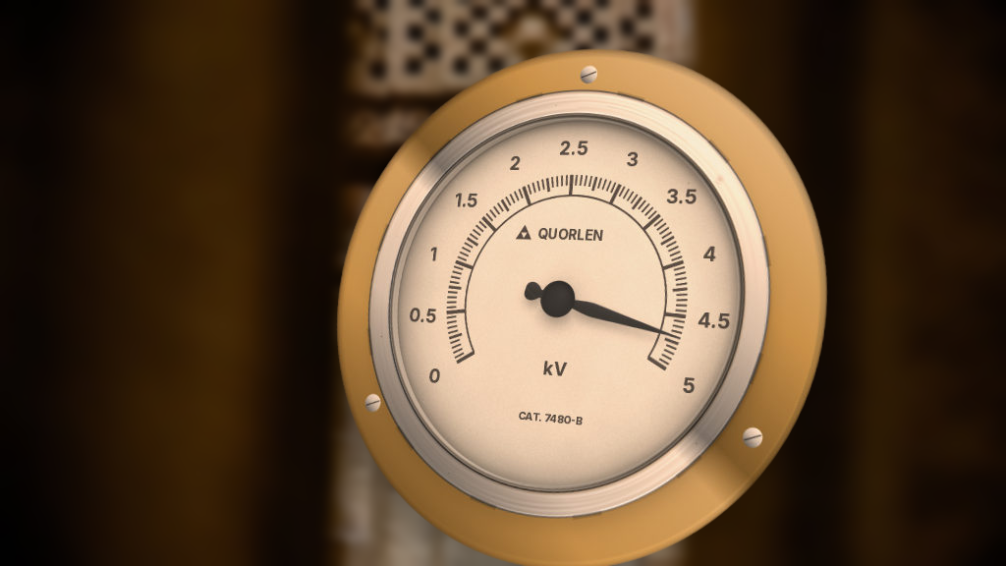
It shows value=4.7 unit=kV
